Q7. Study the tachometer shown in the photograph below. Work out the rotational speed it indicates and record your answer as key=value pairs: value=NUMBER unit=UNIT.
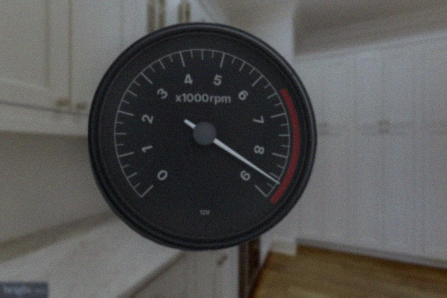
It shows value=8625 unit=rpm
